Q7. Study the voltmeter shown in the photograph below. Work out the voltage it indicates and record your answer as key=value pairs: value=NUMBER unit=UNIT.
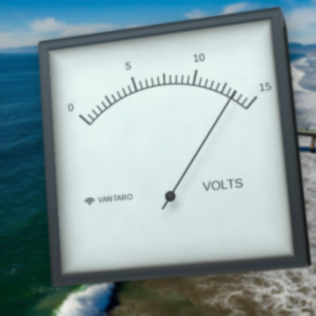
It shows value=13.5 unit=V
